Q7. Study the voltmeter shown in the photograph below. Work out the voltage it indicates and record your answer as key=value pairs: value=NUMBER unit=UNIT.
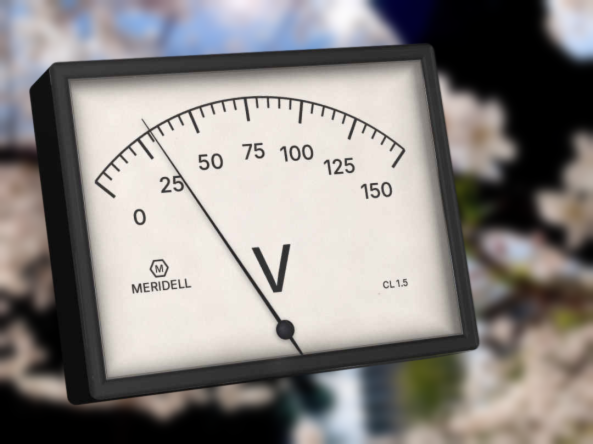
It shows value=30 unit=V
